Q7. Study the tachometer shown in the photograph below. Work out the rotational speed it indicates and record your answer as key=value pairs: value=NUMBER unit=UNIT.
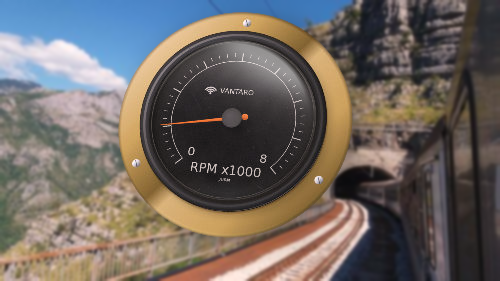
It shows value=1000 unit=rpm
